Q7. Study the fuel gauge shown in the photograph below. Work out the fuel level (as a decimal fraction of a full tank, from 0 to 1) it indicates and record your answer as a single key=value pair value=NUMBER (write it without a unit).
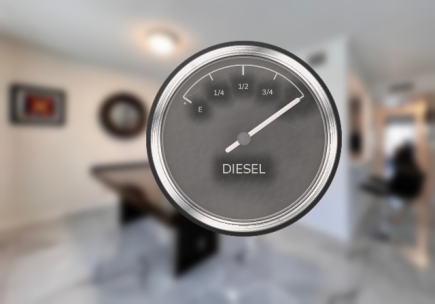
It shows value=1
